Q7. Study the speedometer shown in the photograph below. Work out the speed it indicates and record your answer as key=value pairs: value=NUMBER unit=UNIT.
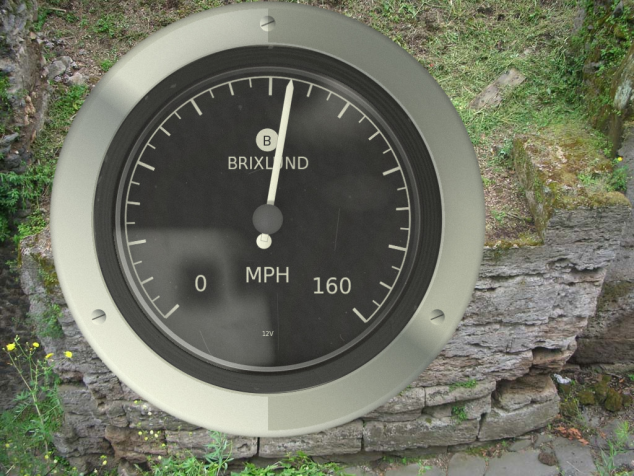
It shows value=85 unit=mph
